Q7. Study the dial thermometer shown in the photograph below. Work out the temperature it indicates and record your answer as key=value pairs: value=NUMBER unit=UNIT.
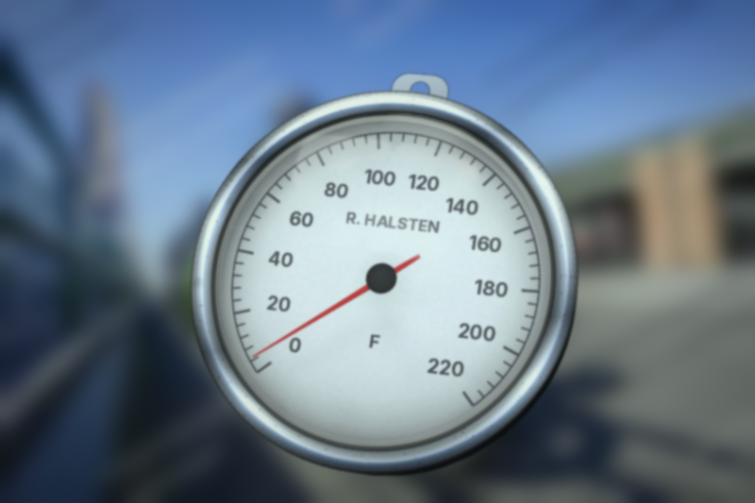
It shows value=4 unit=°F
